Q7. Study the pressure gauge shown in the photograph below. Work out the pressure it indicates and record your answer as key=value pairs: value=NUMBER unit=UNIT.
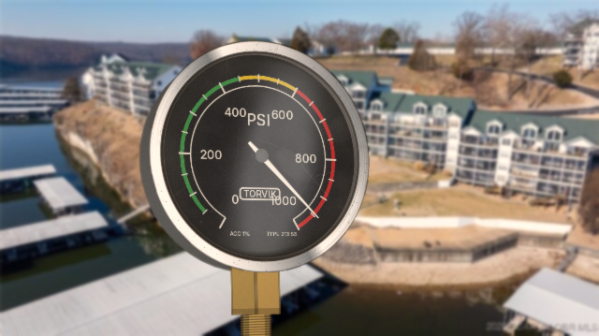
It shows value=950 unit=psi
